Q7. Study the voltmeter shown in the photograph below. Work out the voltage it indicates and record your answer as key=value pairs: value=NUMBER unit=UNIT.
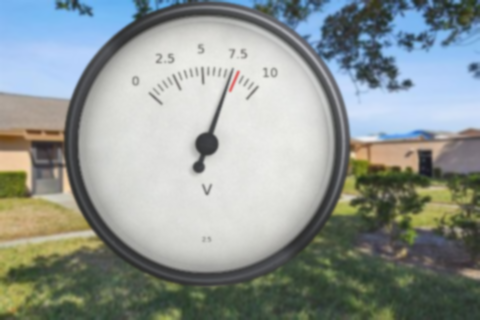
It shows value=7.5 unit=V
